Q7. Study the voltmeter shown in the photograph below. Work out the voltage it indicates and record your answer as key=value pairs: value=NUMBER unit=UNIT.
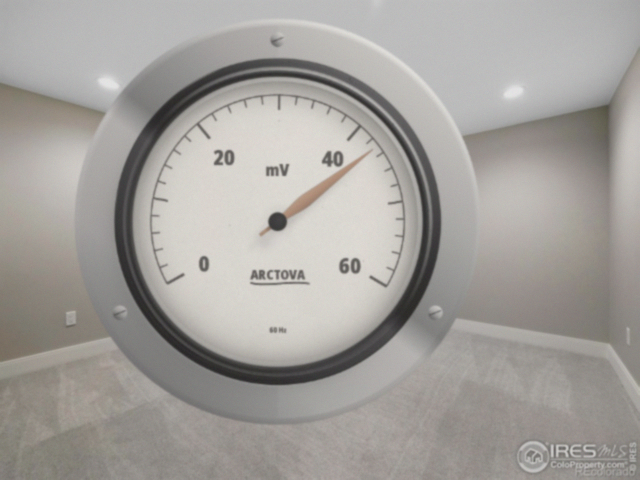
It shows value=43 unit=mV
